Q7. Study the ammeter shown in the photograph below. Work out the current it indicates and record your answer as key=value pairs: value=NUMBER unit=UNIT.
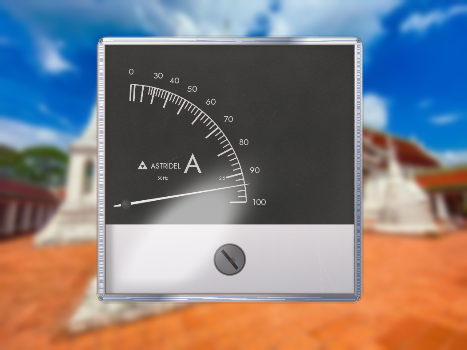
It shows value=94 unit=A
